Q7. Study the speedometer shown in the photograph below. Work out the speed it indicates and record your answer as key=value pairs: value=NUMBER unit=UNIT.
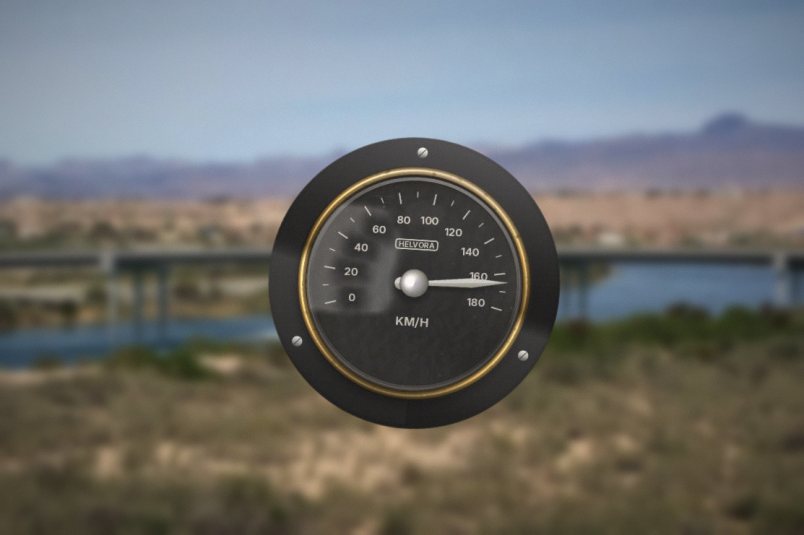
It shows value=165 unit=km/h
